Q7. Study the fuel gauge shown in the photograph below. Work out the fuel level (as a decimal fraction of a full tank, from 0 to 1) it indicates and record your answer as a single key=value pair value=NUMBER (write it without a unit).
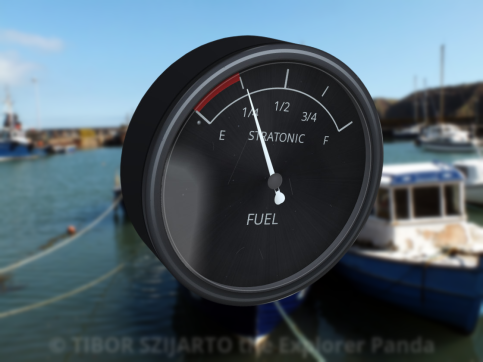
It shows value=0.25
